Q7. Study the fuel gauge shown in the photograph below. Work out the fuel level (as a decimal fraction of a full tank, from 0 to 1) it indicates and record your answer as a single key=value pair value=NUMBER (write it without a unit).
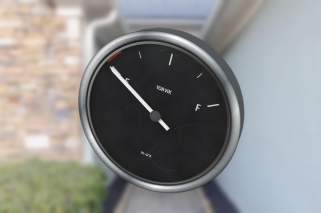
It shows value=0
